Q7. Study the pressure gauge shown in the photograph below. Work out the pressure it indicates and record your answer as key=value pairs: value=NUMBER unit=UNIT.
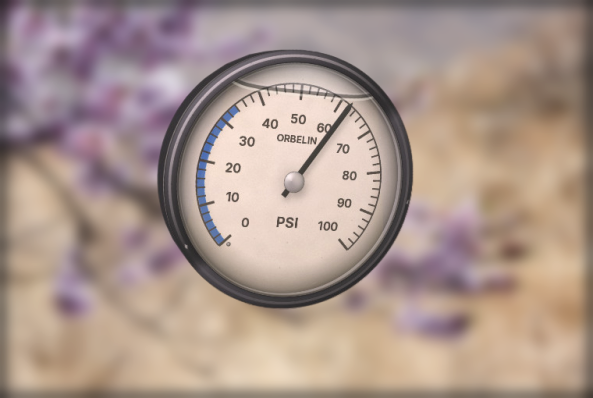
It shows value=62 unit=psi
